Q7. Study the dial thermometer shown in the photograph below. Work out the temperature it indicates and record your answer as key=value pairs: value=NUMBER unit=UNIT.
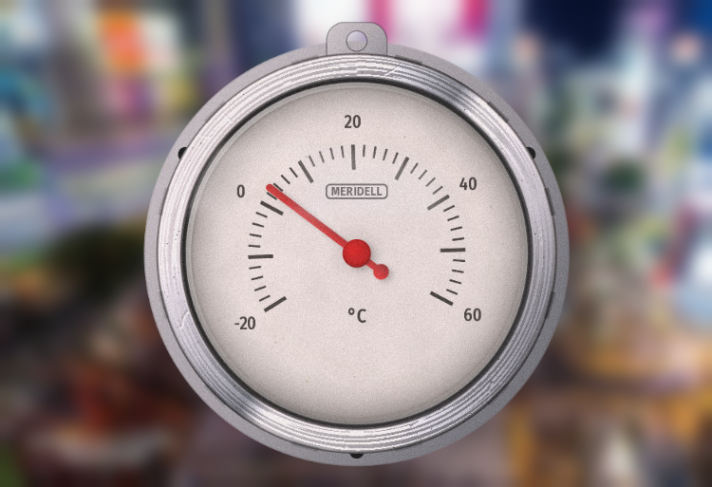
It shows value=3 unit=°C
